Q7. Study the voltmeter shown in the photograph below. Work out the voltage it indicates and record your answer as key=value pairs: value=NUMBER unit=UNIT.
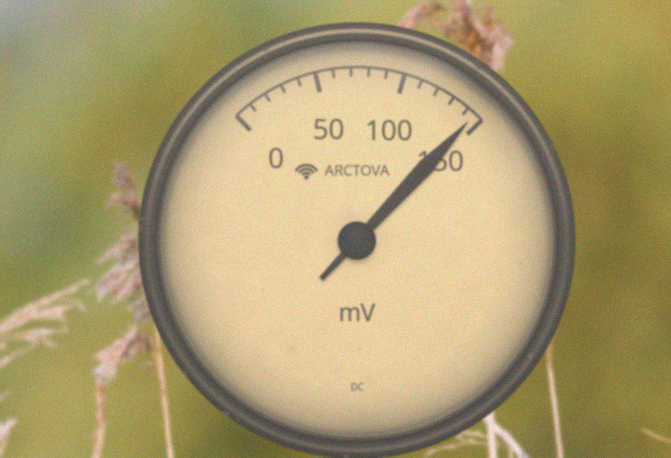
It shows value=145 unit=mV
